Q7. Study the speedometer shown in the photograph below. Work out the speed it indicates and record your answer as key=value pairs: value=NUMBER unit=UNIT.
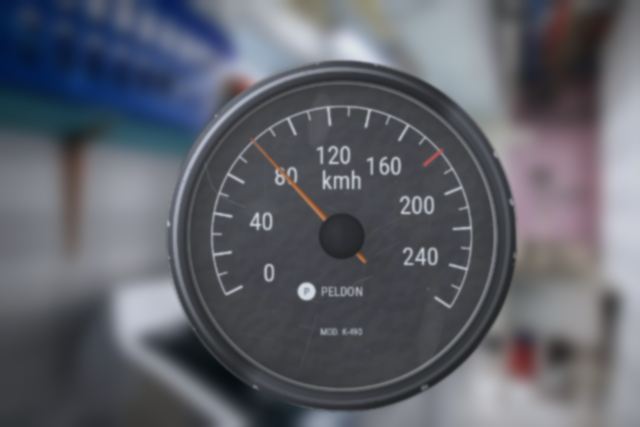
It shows value=80 unit=km/h
